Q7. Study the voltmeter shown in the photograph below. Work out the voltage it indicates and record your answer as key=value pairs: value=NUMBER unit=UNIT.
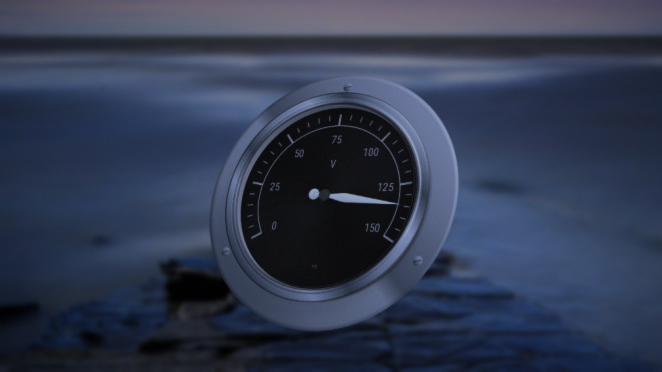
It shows value=135 unit=V
